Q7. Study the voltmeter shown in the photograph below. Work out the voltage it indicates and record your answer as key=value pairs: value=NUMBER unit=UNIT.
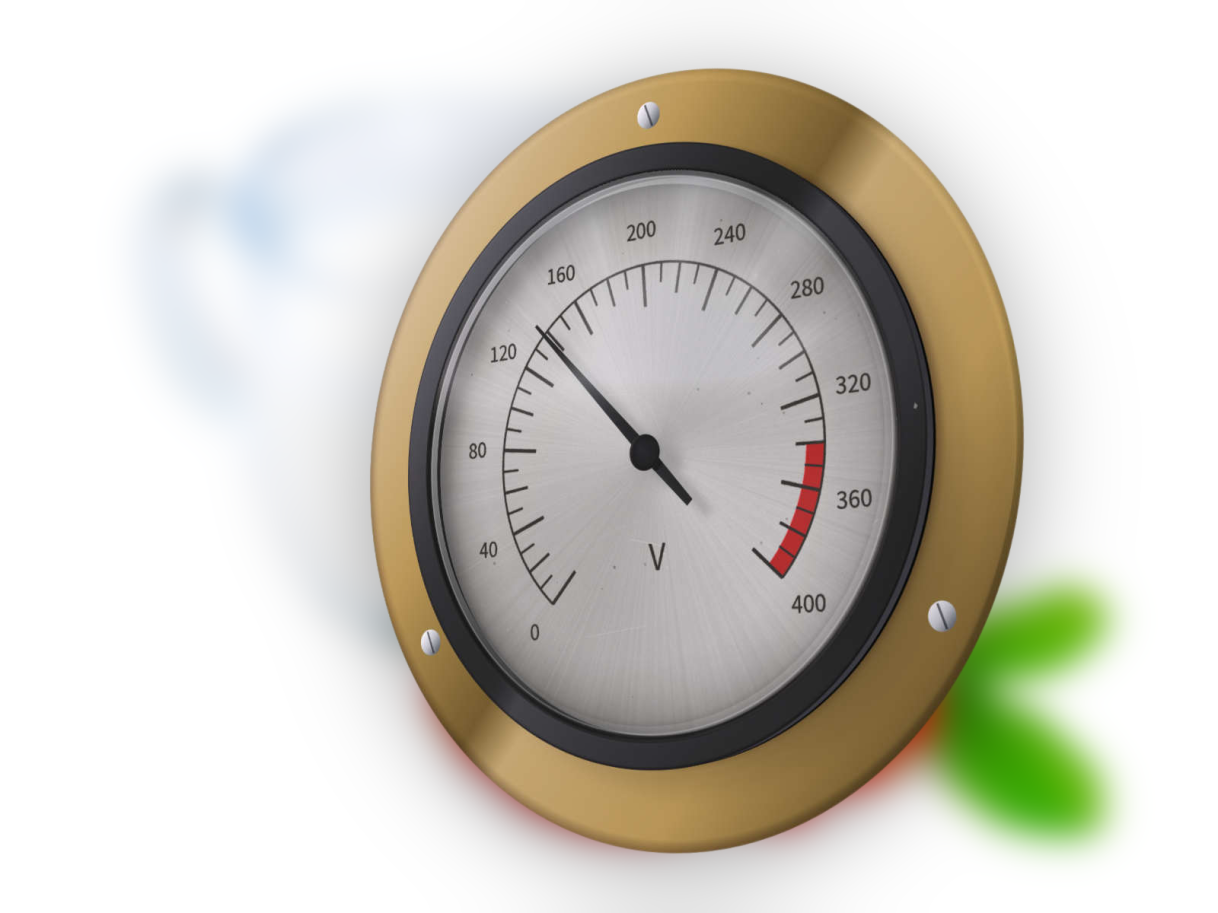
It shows value=140 unit=V
